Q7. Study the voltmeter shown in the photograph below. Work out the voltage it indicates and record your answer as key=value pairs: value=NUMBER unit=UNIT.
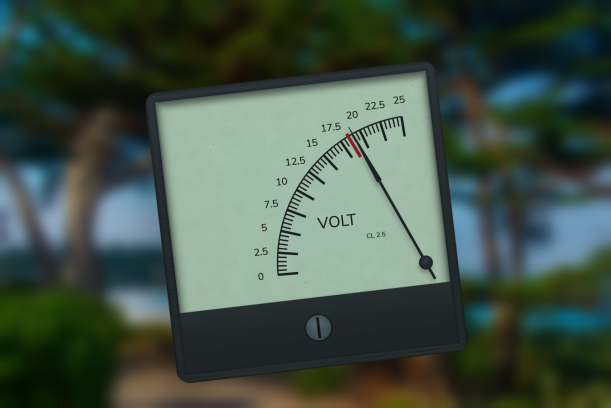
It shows value=19 unit=V
